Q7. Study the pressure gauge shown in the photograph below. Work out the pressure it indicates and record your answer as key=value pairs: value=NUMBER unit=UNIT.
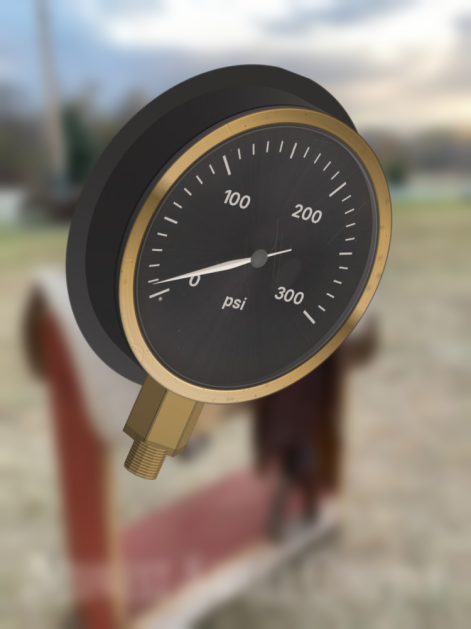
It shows value=10 unit=psi
